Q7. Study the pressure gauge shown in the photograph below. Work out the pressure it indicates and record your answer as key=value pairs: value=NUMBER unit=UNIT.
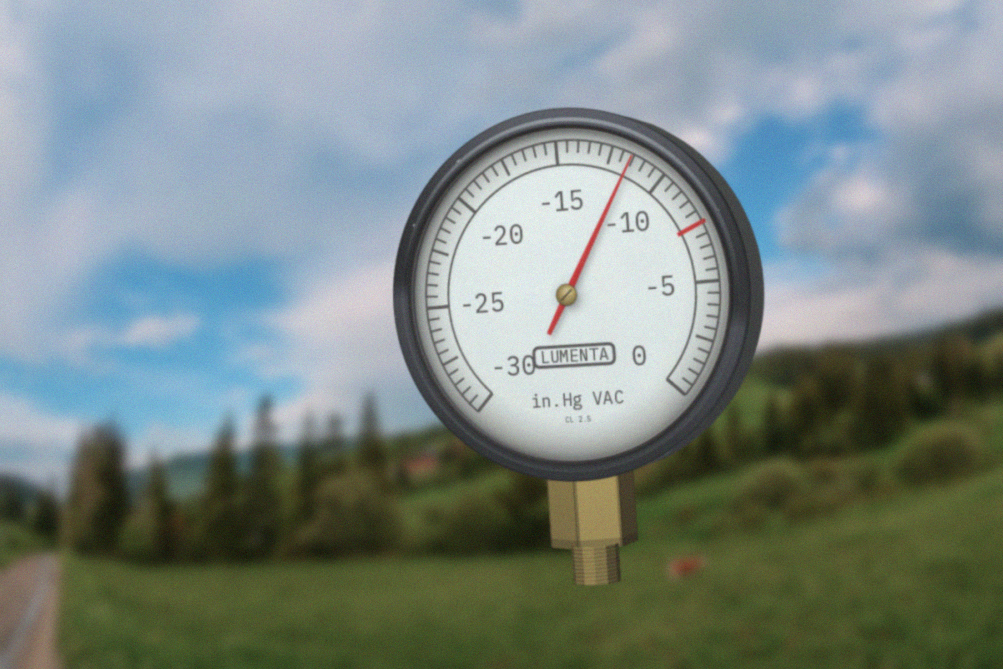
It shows value=-11.5 unit=inHg
